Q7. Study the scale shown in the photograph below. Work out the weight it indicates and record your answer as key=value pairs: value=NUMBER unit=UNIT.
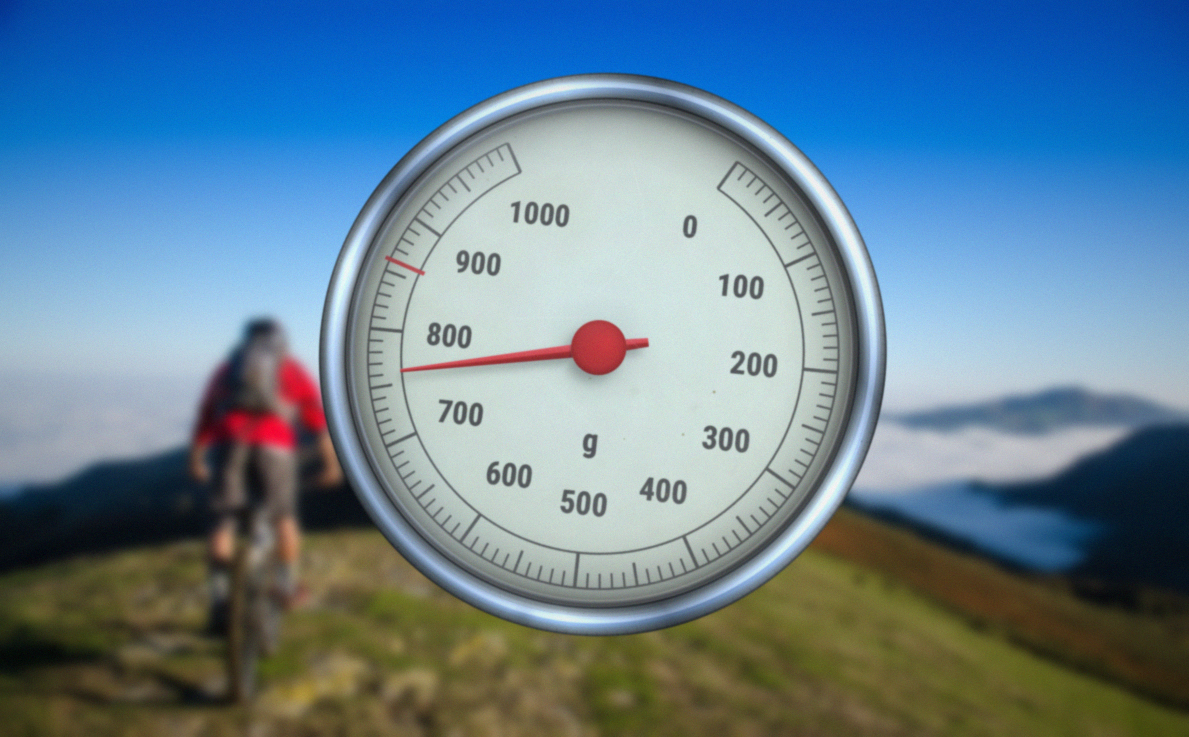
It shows value=760 unit=g
